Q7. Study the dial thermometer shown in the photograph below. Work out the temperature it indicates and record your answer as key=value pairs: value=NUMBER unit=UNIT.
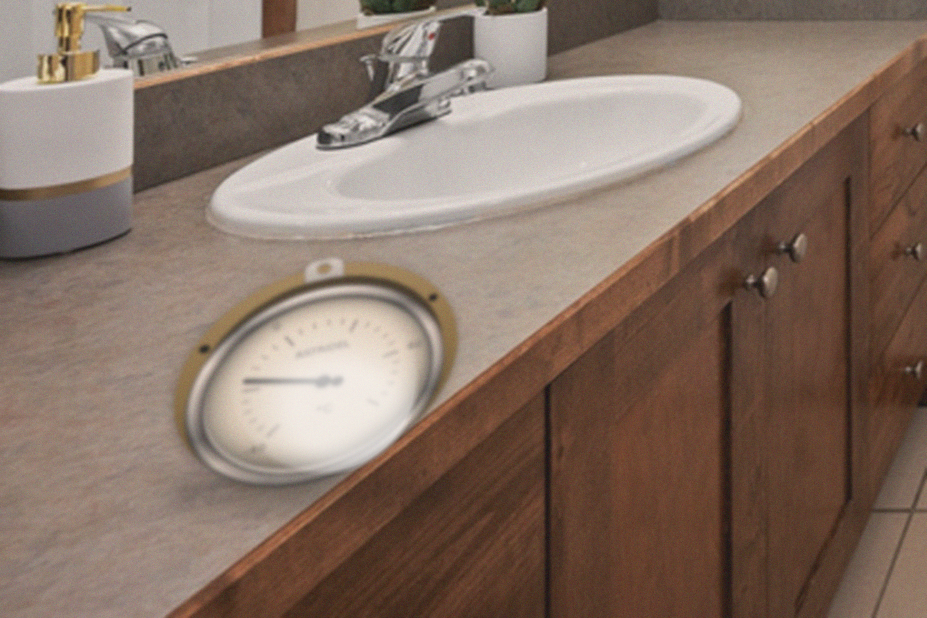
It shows value=-16 unit=°C
